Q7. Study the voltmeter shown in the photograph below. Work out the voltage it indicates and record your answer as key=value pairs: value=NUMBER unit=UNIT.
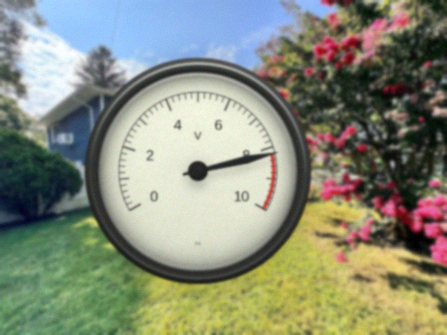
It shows value=8.2 unit=V
